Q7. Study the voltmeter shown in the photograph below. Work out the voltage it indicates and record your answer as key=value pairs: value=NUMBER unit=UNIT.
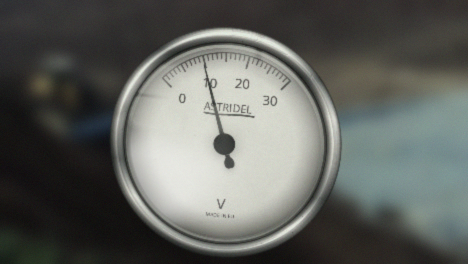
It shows value=10 unit=V
